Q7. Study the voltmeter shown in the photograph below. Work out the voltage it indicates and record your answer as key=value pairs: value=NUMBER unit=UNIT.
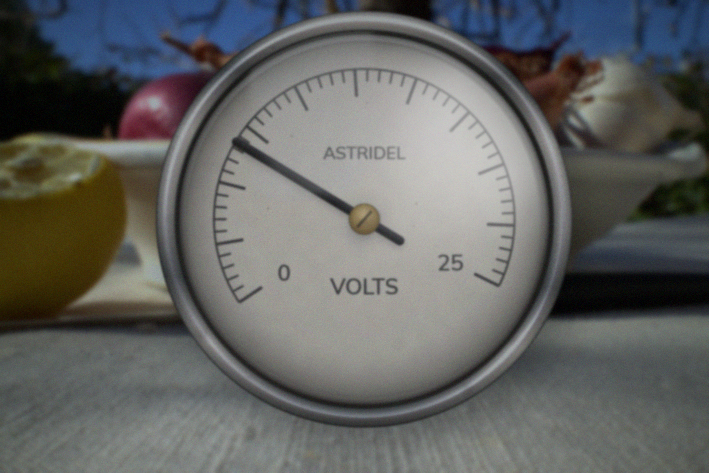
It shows value=6.75 unit=V
